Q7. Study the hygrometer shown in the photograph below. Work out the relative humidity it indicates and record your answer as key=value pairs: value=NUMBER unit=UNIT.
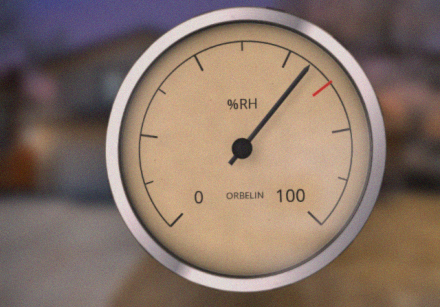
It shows value=65 unit=%
